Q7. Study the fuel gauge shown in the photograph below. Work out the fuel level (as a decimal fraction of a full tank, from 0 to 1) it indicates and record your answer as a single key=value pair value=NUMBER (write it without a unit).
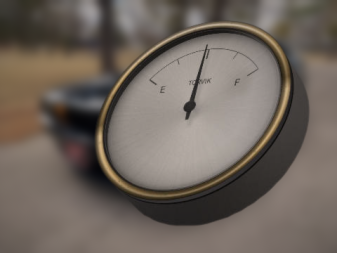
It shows value=0.5
